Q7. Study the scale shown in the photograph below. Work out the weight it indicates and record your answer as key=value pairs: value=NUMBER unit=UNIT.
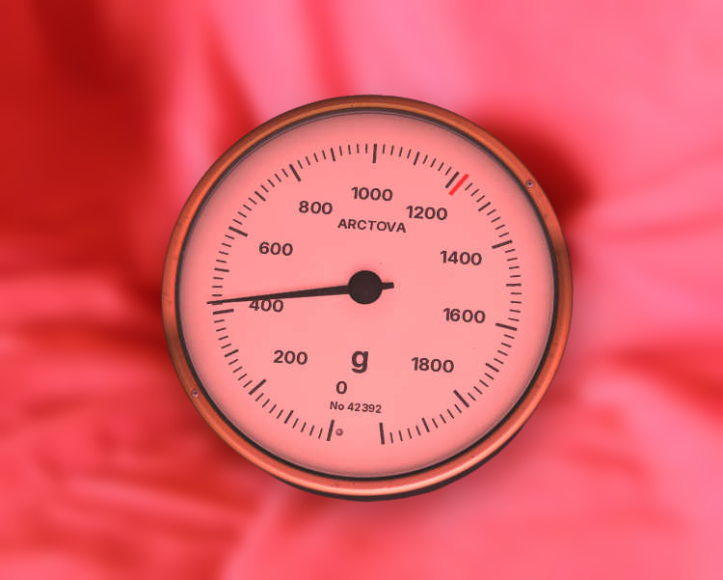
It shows value=420 unit=g
